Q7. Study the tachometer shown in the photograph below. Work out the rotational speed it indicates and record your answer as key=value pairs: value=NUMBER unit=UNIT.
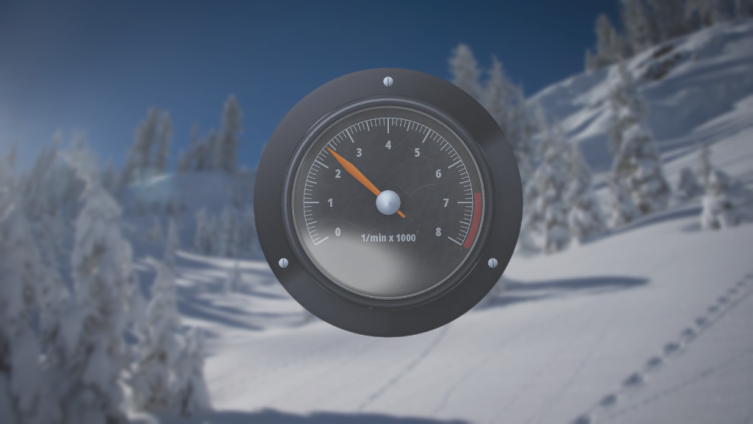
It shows value=2400 unit=rpm
